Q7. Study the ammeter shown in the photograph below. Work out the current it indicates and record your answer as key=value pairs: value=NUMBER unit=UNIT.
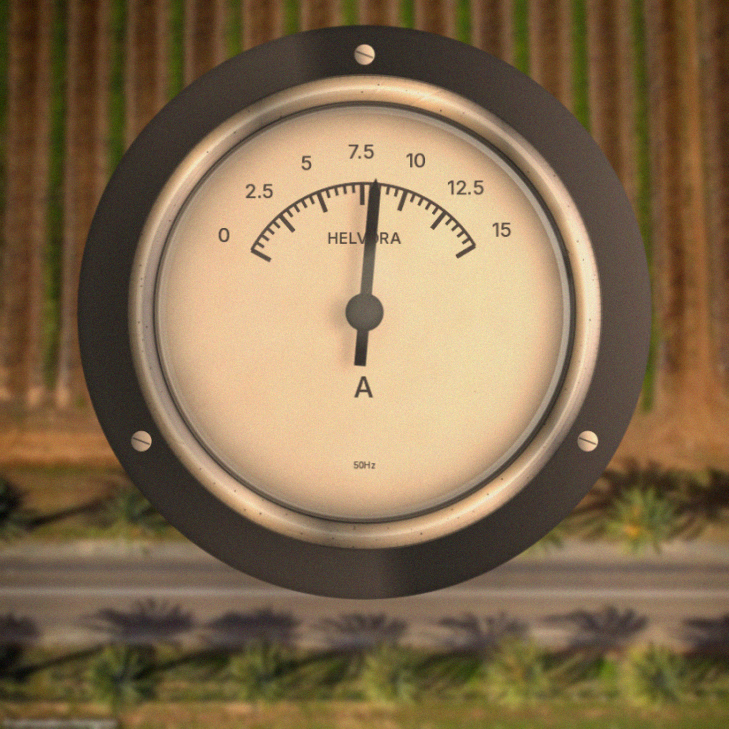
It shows value=8.25 unit=A
